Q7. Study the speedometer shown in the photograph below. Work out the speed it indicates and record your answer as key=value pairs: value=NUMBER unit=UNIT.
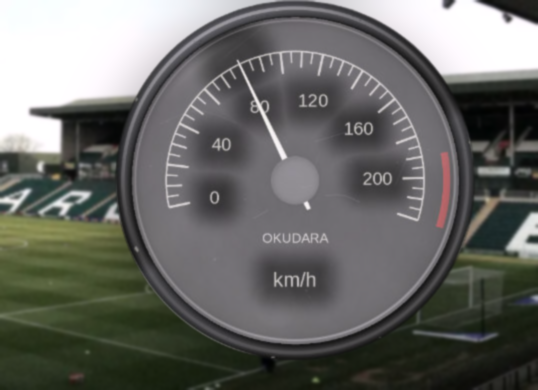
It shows value=80 unit=km/h
